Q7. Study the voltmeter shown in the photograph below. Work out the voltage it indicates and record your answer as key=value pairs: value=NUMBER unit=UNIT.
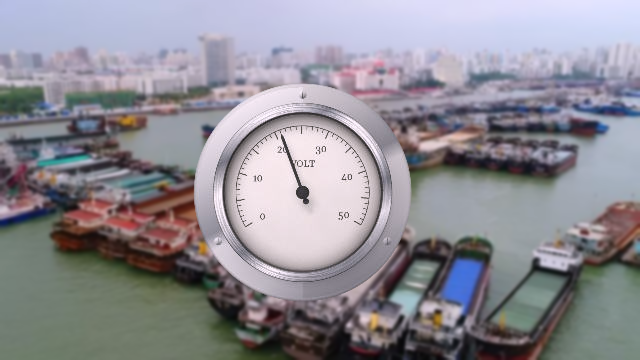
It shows value=21 unit=V
